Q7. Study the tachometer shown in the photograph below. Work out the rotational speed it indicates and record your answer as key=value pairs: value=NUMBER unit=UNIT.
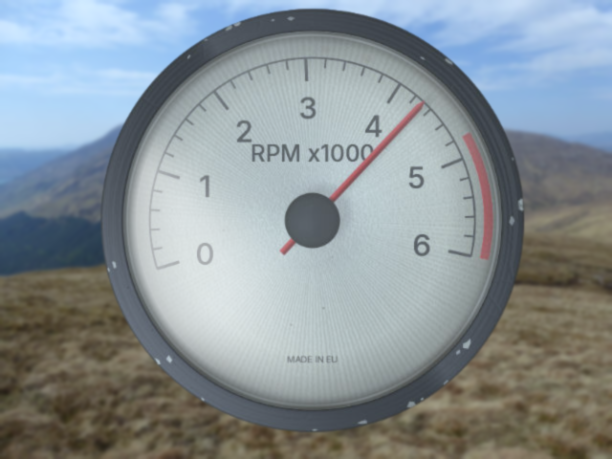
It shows value=4300 unit=rpm
